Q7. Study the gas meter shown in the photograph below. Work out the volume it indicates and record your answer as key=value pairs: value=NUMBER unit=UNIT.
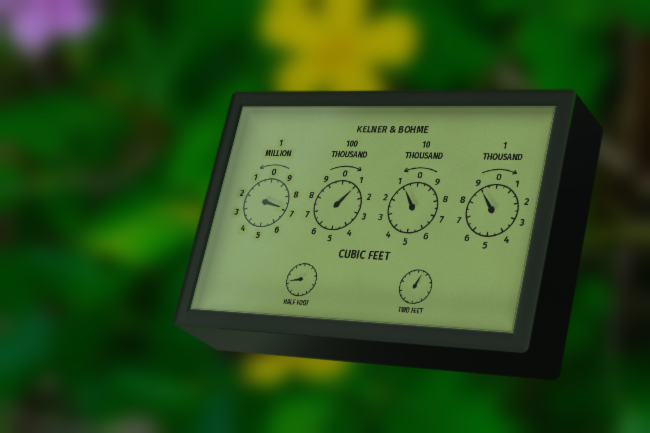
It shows value=710900 unit=ft³
